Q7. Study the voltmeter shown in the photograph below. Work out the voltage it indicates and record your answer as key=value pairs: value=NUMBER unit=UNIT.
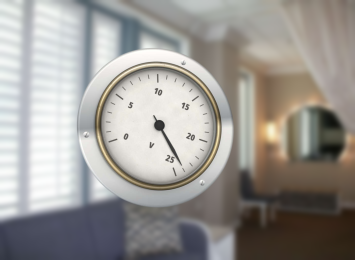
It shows value=24 unit=V
